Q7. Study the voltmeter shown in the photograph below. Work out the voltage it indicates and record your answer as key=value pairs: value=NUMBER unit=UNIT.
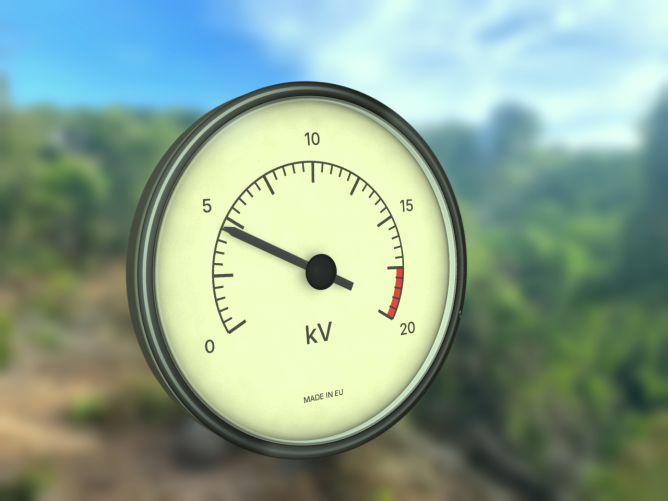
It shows value=4.5 unit=kV
